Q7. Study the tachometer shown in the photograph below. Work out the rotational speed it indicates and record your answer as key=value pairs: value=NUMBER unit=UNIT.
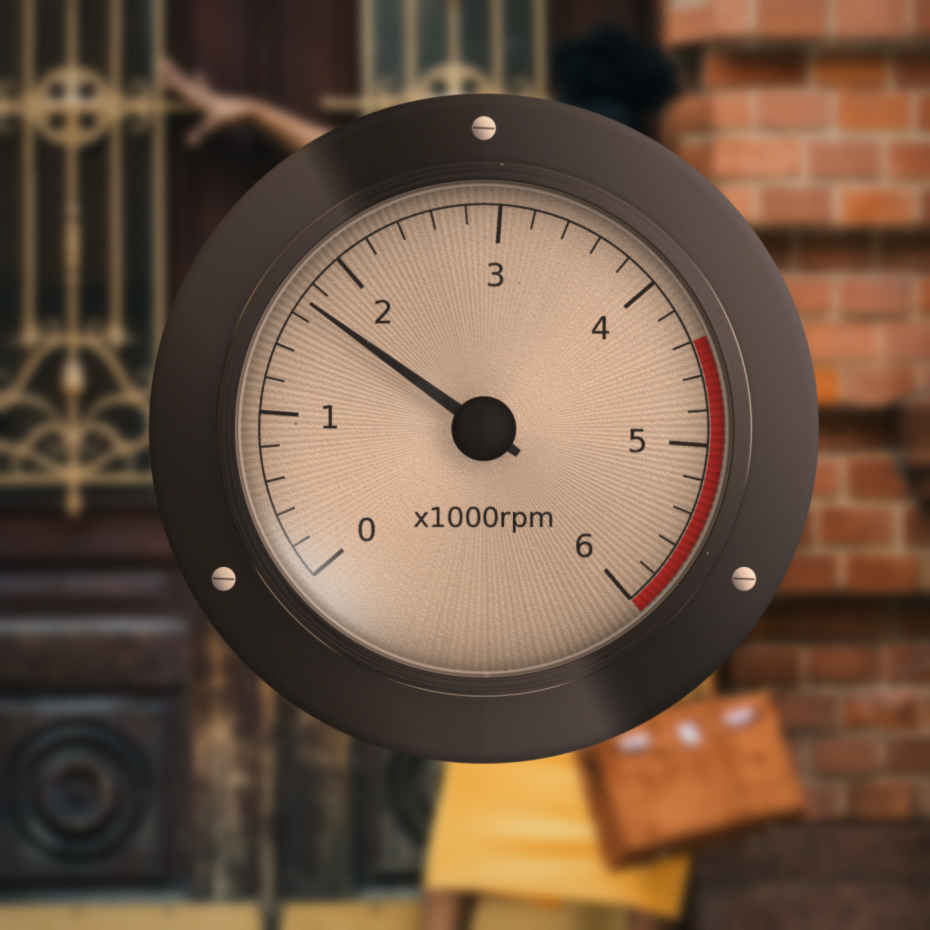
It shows value=1700 unit=rpm
